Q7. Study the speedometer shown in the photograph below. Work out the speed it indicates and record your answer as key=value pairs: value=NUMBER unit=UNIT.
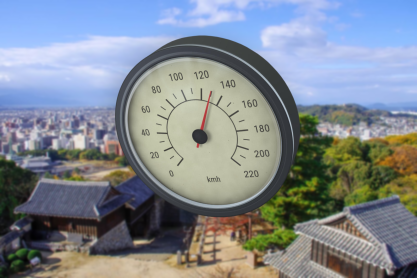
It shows value=130 unit=km/h
